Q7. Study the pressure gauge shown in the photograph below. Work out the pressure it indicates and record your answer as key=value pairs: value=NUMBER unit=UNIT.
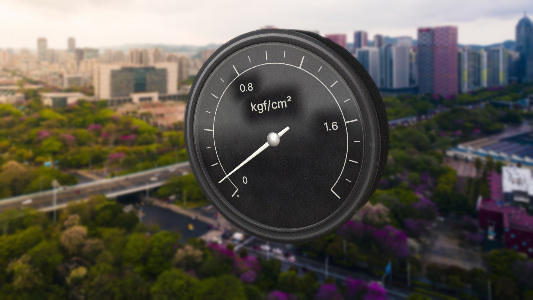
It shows value=0.1 unit=kg/cm²
